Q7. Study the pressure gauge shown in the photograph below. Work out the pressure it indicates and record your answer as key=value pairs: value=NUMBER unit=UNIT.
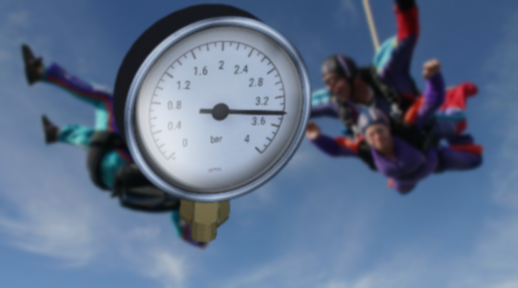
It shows value=3.4 unit=bar
